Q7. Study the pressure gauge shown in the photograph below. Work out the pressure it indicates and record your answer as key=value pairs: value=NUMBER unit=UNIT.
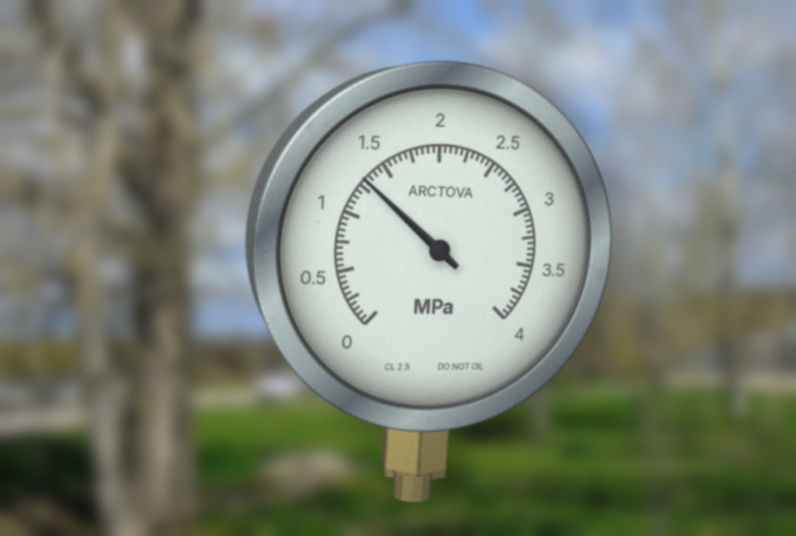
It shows value=1.3 unit=MPa
